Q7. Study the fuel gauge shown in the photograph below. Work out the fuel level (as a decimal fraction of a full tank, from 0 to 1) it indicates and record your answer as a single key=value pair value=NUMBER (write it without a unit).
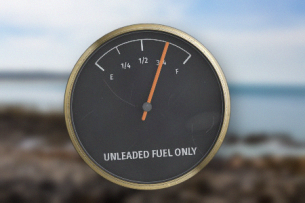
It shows value=0.75
